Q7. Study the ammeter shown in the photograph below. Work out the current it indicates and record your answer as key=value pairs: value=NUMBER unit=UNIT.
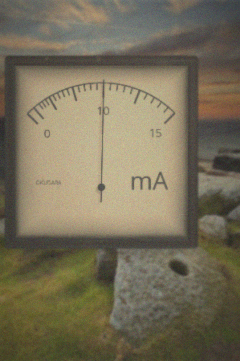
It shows value=10 unit=mA
